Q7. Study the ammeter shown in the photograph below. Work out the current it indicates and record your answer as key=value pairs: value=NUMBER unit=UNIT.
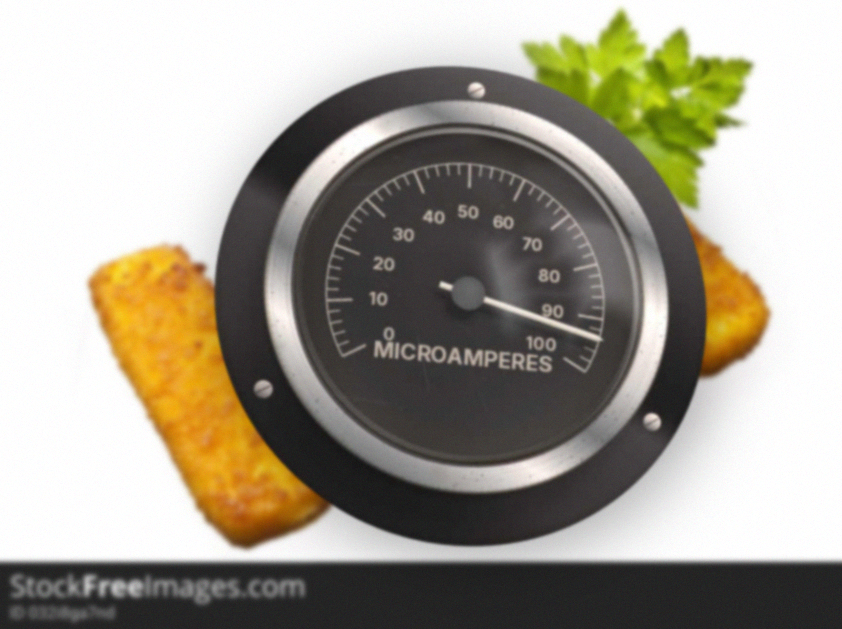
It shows value=94 unit=µA
